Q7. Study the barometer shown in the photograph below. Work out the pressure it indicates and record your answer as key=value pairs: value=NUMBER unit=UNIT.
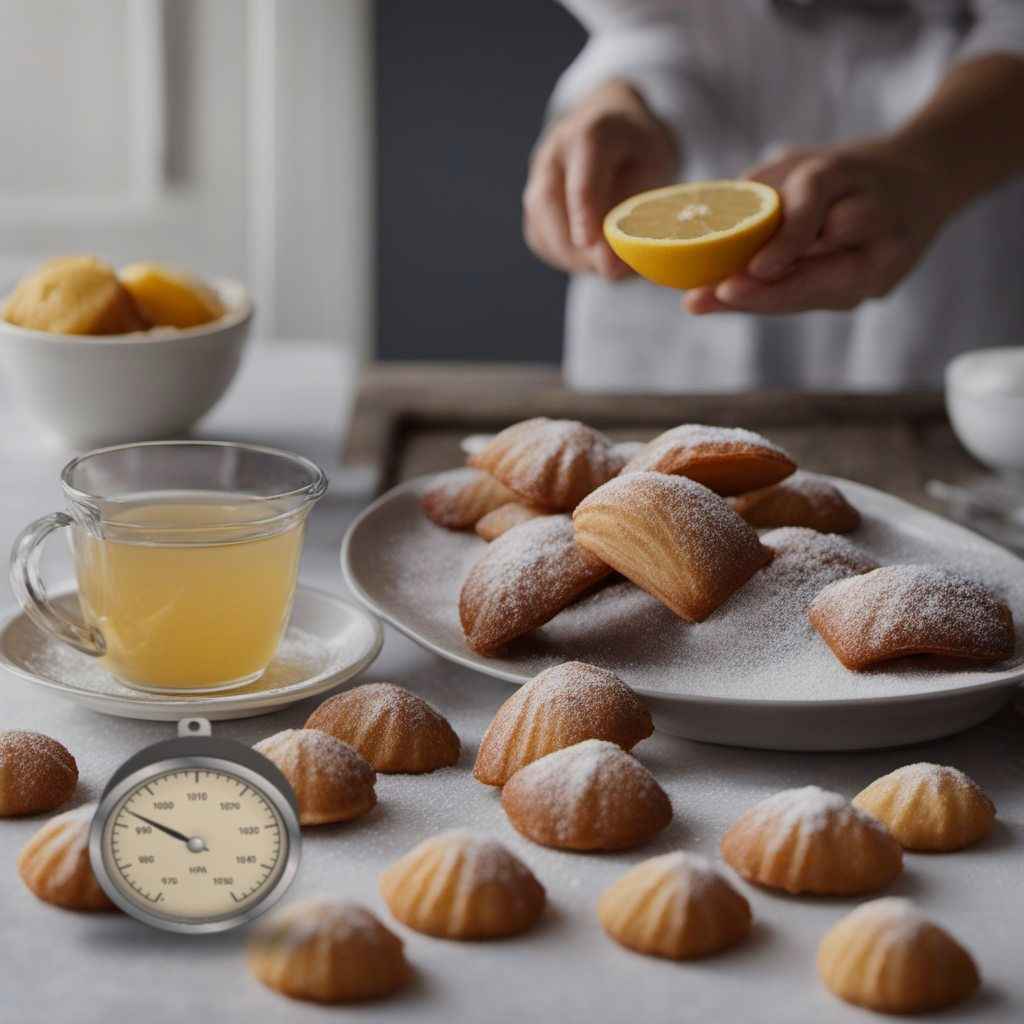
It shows value=994 unit=hPa
